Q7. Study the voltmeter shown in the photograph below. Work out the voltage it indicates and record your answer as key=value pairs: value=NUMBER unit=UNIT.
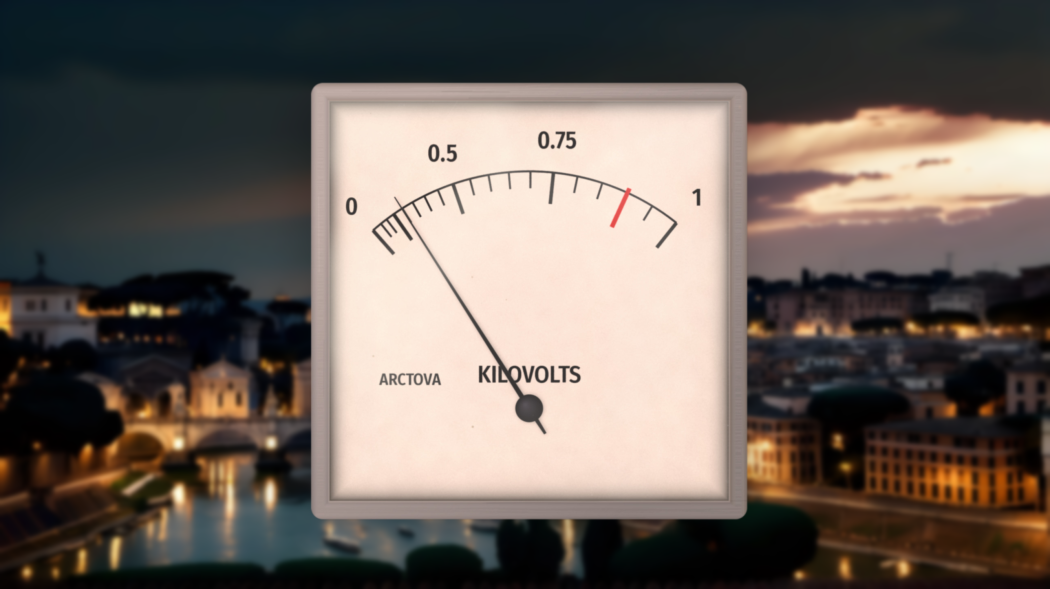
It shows value=0.3 unit=kV
